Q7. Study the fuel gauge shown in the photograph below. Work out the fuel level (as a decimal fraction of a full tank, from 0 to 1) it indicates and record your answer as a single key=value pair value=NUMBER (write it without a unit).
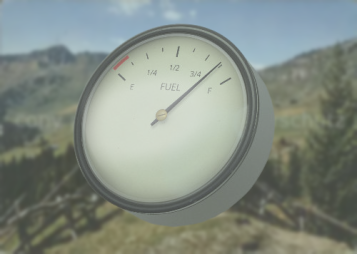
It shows value=0.875
